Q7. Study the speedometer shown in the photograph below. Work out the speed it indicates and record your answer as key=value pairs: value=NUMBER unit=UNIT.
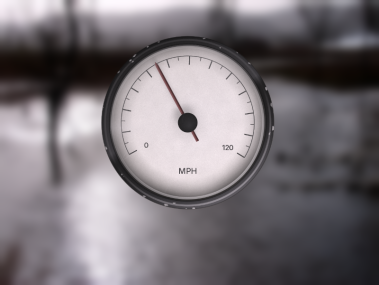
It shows value=45 unit=mph
